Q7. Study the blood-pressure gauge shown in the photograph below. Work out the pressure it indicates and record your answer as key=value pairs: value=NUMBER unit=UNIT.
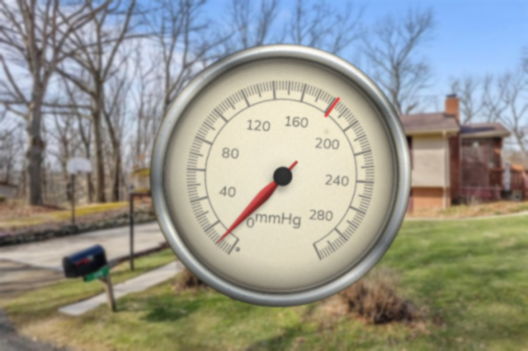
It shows value=10 unit=mmHg
